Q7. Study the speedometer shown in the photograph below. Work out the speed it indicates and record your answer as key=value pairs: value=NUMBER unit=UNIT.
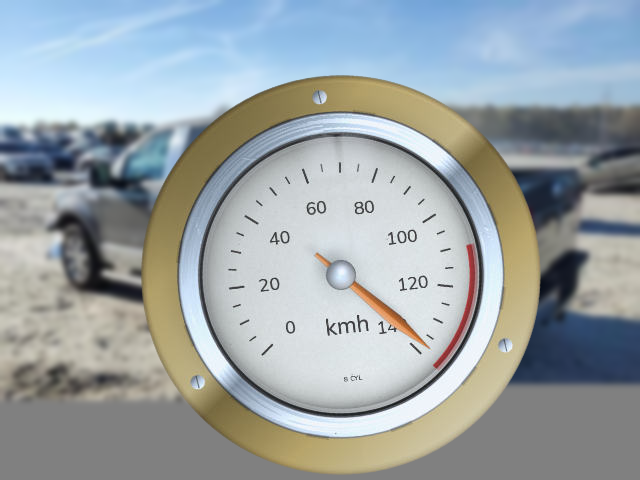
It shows value=137.5 unit=km/h
